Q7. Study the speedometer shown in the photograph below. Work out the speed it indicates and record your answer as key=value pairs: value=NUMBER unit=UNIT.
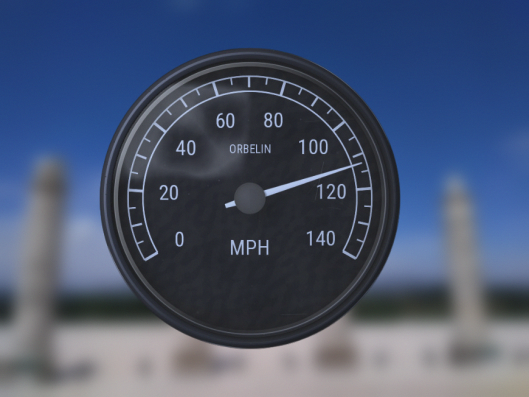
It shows value=112.5 unit=mph
